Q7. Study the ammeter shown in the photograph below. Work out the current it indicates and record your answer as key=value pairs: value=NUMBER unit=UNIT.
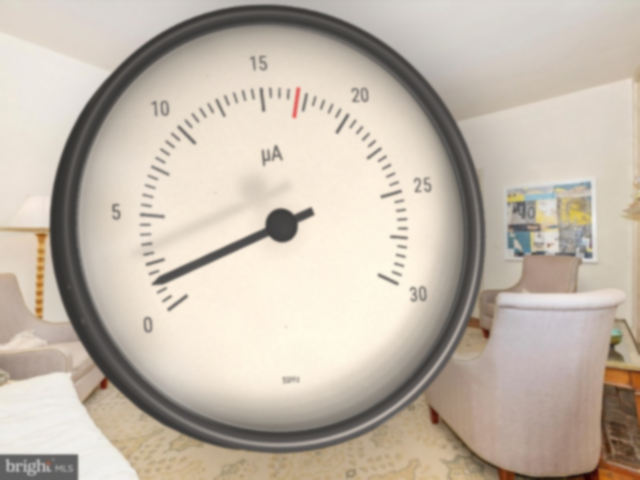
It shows value=1.5 unit=µA
